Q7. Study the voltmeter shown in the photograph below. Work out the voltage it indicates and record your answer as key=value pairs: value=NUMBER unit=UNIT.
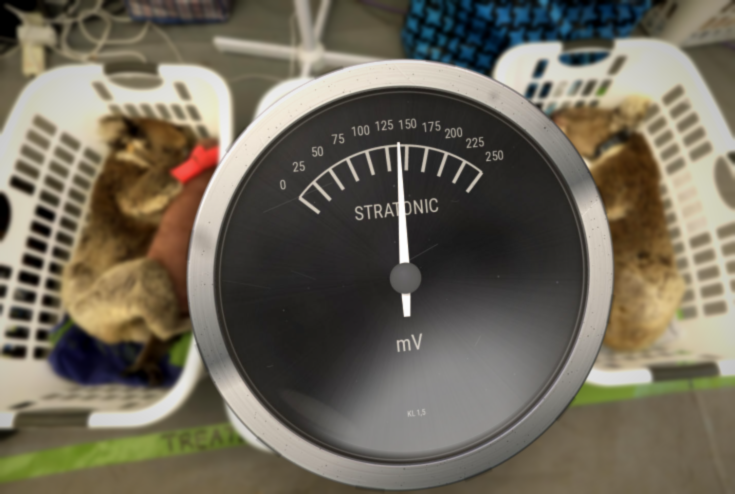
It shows value=137.5 unit=mV
